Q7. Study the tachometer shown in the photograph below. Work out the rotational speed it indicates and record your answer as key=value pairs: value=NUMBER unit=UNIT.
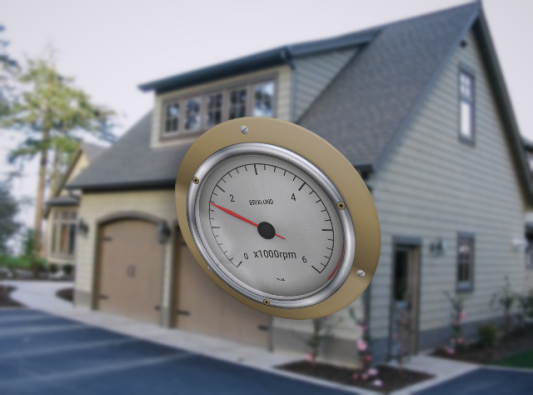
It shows value=1600 unit=rpm
